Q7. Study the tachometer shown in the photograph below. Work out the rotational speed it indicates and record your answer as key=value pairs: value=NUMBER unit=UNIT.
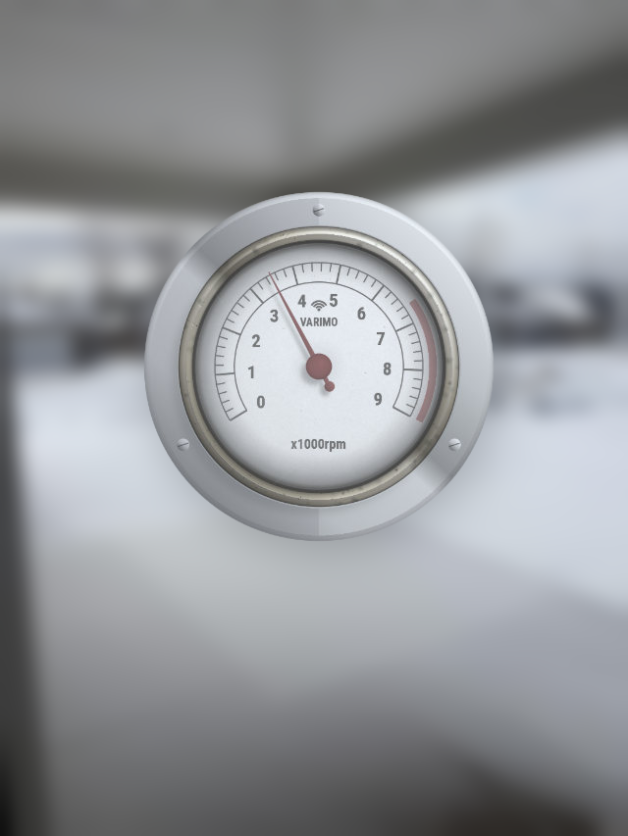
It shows value=3500 unit=rpm
